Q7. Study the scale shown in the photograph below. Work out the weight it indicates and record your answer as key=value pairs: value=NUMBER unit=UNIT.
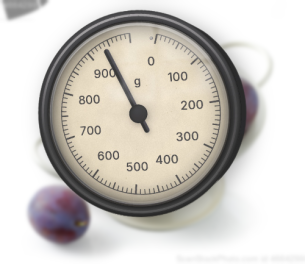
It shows value=940 unit=g
